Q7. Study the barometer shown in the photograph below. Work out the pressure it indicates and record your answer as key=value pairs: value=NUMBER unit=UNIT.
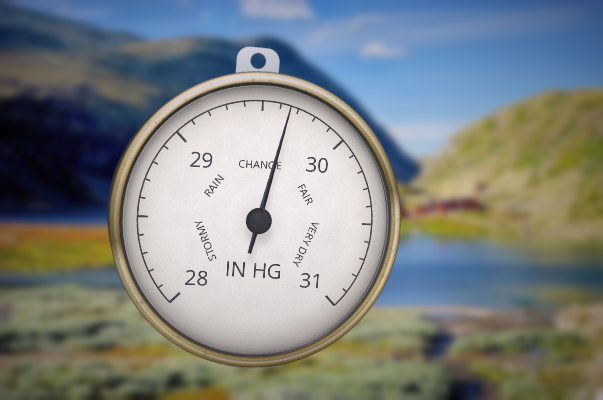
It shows value=29.65 unit=inHg
